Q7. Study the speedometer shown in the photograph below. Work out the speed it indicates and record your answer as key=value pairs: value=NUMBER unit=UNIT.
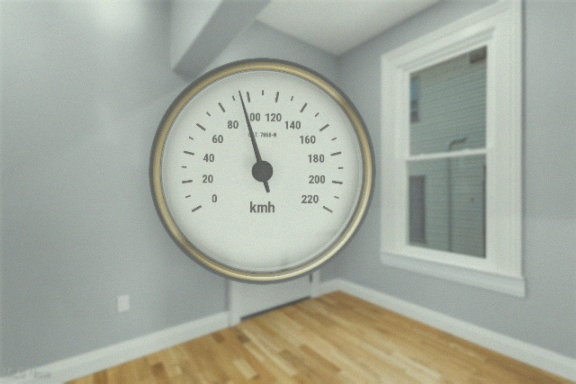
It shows value=95 unit=km/h
